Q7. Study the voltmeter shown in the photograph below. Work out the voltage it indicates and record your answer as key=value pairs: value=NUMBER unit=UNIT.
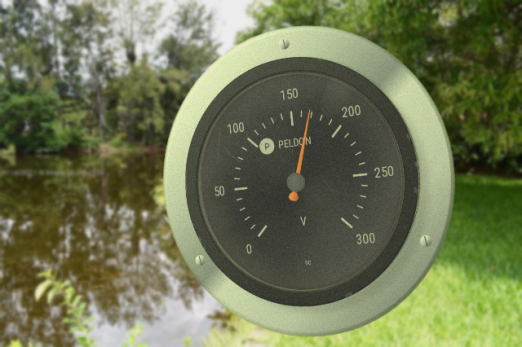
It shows value=170 unit=V
